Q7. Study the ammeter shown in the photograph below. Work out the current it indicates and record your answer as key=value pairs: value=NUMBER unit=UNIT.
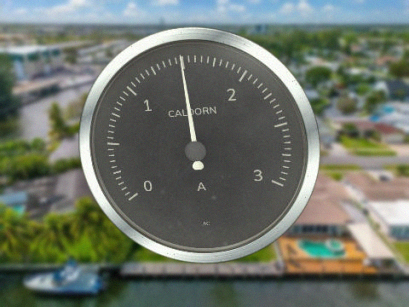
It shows value=1.5 unit=A
